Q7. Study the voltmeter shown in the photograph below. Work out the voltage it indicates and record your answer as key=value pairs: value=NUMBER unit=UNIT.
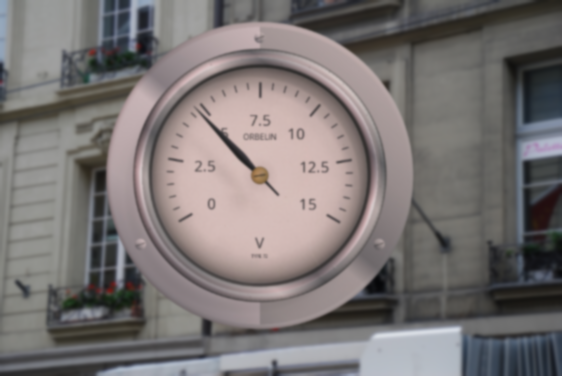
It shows value=4.75 unit=V
